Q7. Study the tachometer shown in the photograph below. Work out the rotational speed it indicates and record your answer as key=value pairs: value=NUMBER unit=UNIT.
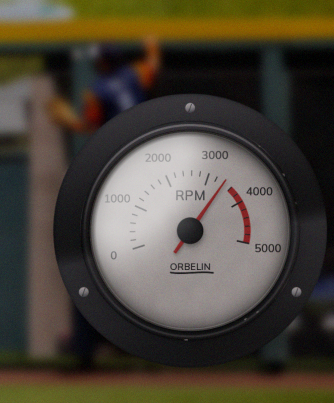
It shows value=3400 unit=rpm
